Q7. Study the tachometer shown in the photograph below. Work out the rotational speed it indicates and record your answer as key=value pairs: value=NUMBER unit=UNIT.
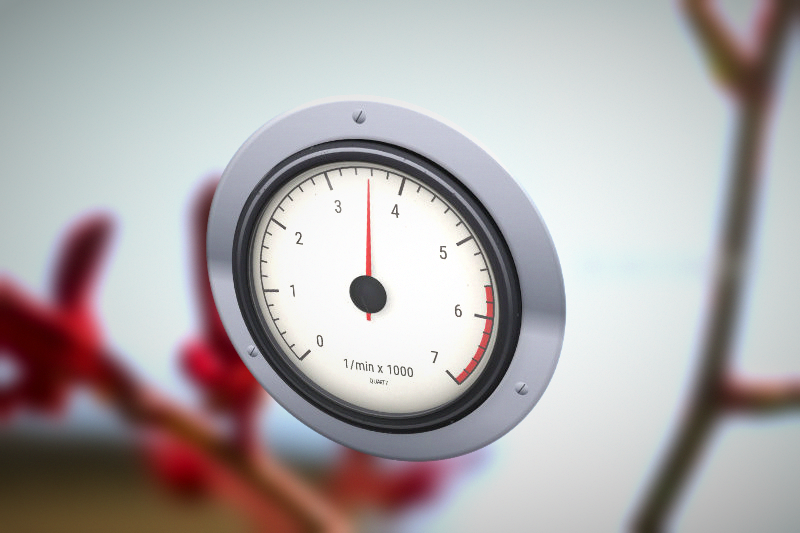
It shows value=3600 unit=rpm
